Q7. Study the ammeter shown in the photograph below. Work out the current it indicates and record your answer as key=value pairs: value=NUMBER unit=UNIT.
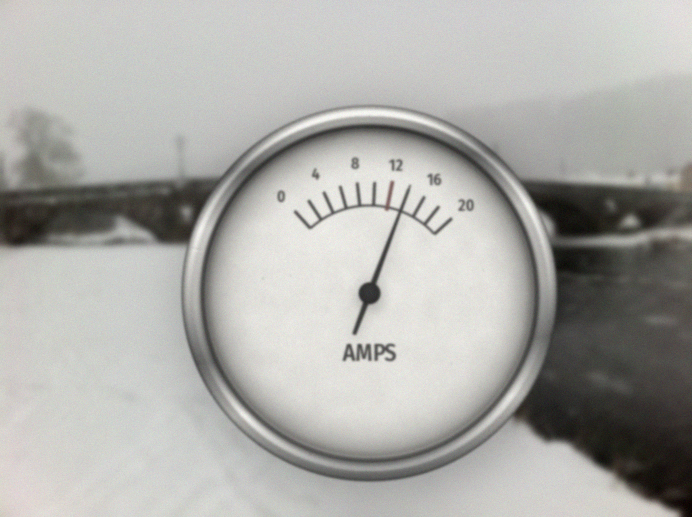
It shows value=14 unit=A
